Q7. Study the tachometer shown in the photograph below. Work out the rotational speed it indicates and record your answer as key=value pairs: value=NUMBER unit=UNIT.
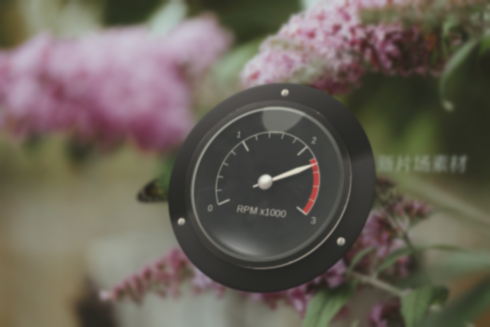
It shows value=2300 unit=rpm
